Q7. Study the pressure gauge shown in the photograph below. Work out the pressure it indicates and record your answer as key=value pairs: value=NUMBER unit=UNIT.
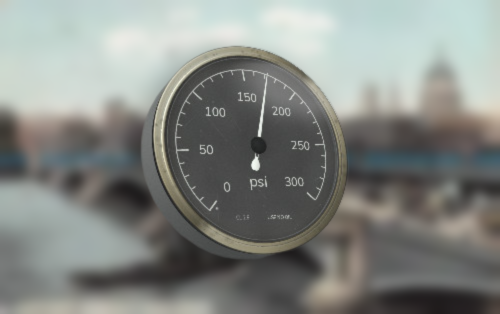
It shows value=170 unit=psi
